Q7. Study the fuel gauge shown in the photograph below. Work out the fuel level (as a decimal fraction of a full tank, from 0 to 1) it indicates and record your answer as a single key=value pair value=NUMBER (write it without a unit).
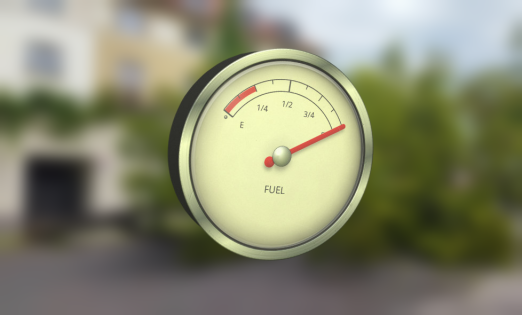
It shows value=1
